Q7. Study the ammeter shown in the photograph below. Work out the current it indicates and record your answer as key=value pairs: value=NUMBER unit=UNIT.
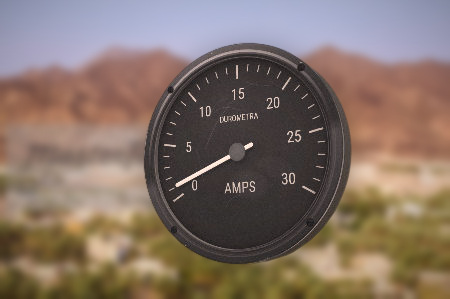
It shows value=1 unit=A
